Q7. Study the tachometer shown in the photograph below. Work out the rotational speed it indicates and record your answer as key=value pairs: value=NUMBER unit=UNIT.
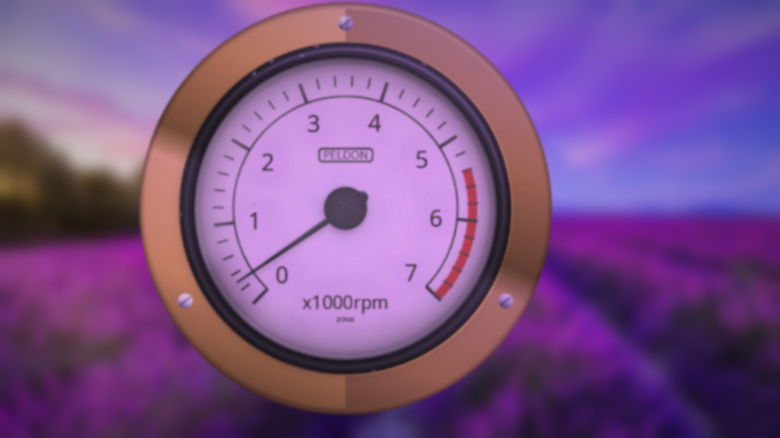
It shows value=300 unit=rpm
